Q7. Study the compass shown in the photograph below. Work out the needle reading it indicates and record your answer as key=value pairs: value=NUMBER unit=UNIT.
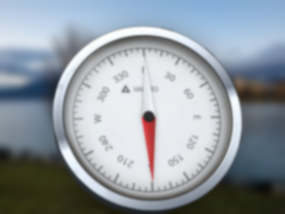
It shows value=180 unit=°
